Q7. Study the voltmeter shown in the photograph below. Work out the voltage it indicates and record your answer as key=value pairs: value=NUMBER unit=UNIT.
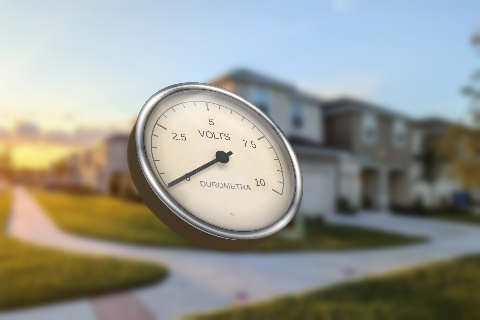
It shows value=0 unit=V
